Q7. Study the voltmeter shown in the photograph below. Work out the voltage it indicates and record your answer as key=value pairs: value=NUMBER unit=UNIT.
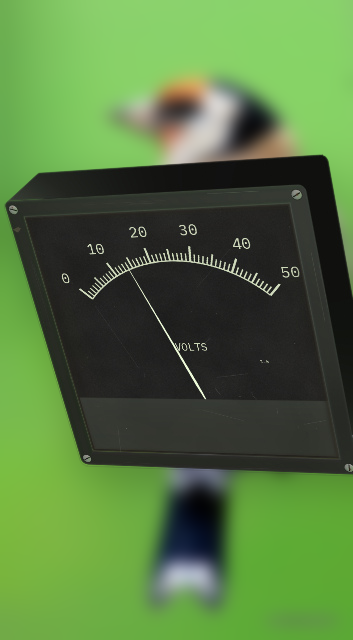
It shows value=15 unit=V
